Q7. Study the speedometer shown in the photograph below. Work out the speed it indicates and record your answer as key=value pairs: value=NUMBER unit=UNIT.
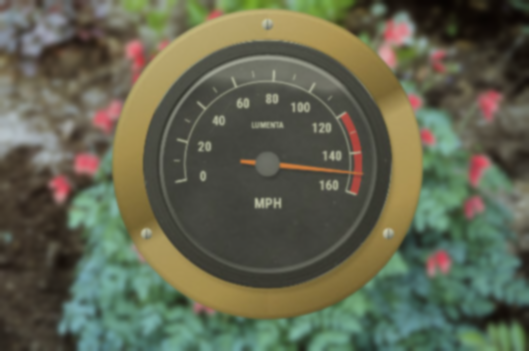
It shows value=150 unit=mph
